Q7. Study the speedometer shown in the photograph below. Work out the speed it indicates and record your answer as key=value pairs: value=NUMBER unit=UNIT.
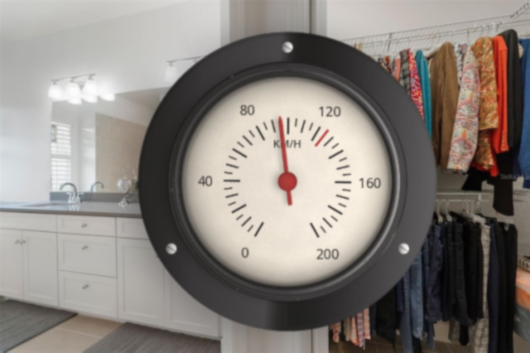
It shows value=95 unit=km/h
